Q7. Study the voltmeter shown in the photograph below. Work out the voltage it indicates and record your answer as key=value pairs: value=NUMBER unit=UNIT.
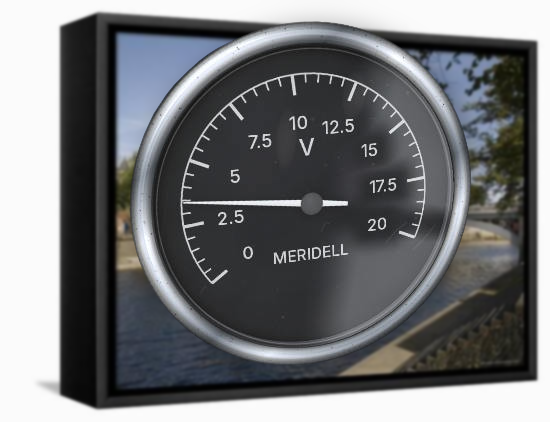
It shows value=3.5 unit=V
